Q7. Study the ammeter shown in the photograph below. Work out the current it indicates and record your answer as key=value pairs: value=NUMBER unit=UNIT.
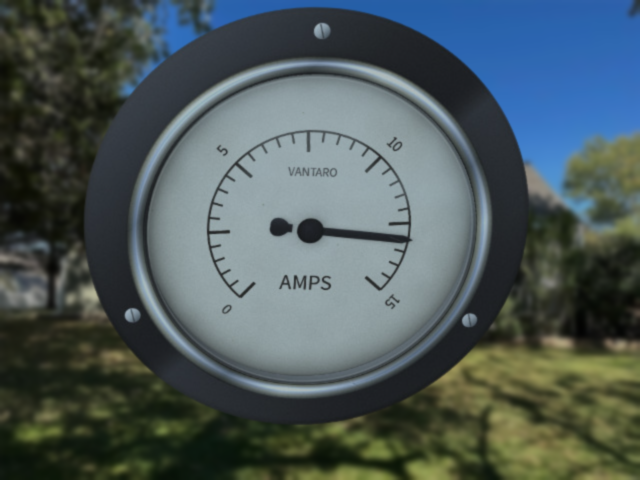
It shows value=13 unit=A
